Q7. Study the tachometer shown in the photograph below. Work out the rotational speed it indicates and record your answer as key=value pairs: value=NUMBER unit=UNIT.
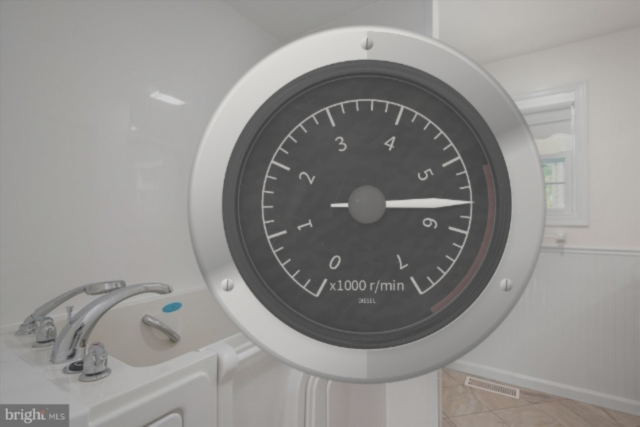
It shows value=5600 unit=rpm
